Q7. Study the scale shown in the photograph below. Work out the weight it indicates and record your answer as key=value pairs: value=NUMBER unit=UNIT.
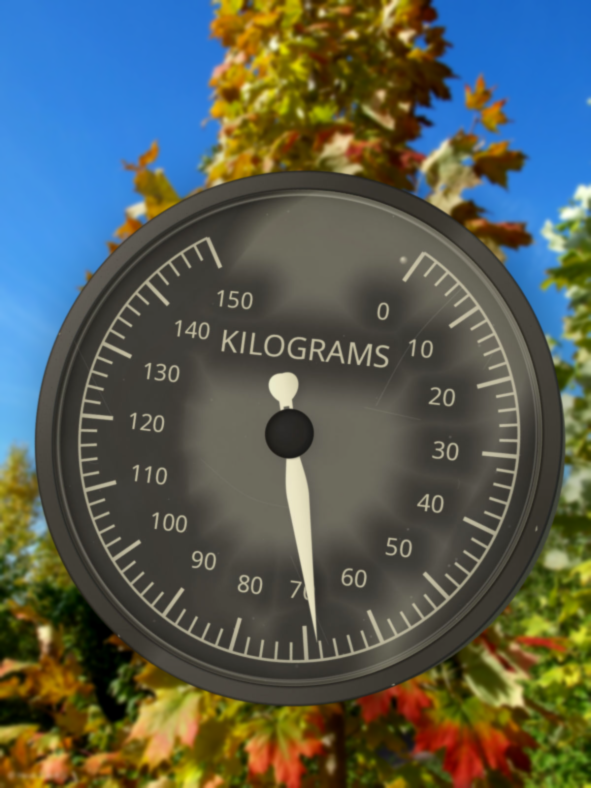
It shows value=68 unit=kg
